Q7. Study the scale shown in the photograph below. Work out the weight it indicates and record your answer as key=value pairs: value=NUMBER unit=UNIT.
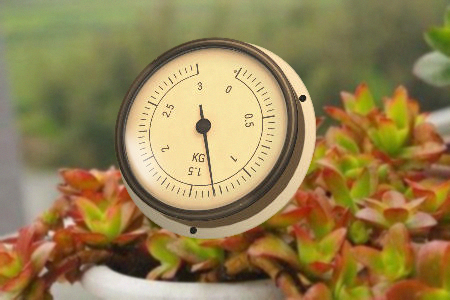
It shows value=1.3 unit=kg
